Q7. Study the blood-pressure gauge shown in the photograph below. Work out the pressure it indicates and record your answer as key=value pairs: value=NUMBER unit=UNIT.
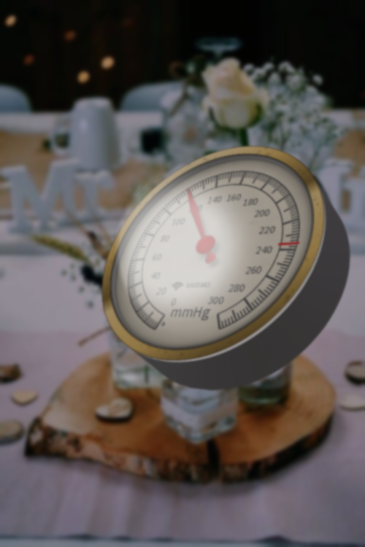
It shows value=120 unit=mmHg
